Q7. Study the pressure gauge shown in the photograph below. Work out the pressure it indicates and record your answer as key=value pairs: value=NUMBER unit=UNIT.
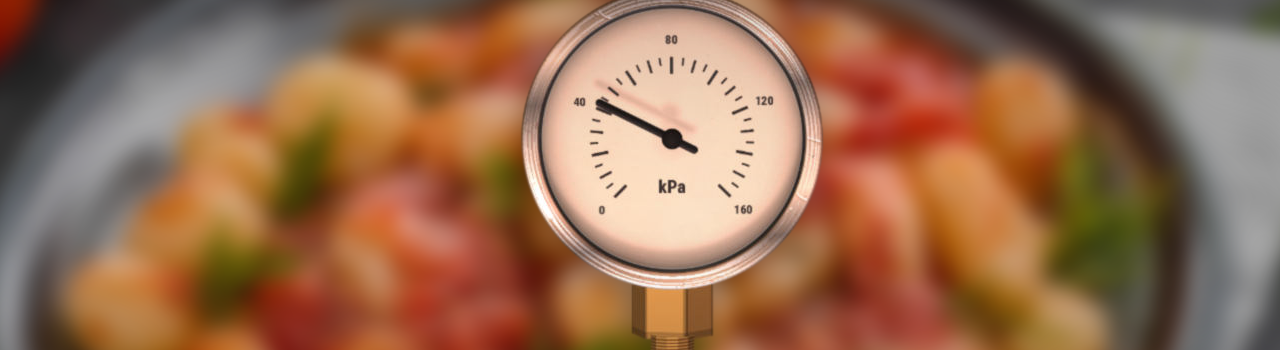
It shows value=42.5 unit=kPa
